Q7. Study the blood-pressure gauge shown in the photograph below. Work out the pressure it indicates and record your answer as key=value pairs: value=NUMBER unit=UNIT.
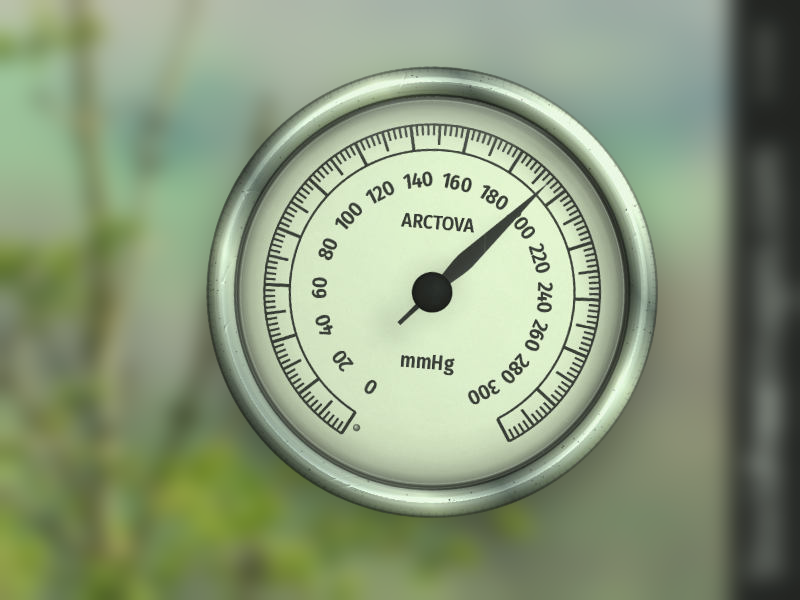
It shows value=194 unit=mmHg
